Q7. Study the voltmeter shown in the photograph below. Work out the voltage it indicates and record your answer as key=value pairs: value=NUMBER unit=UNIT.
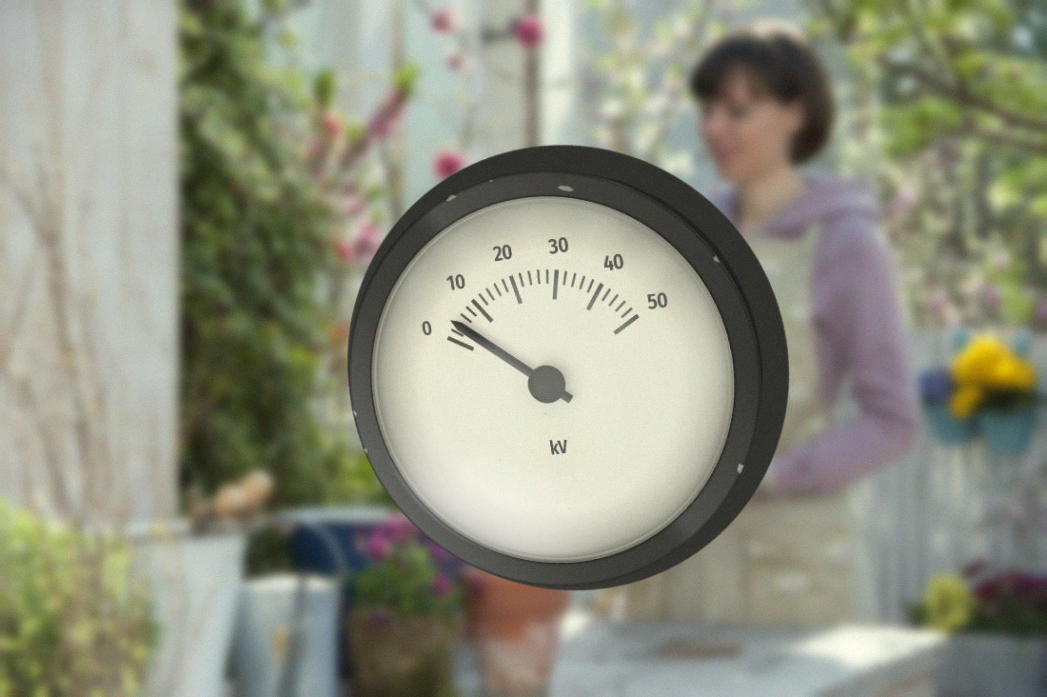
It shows value=4 unit=kV
